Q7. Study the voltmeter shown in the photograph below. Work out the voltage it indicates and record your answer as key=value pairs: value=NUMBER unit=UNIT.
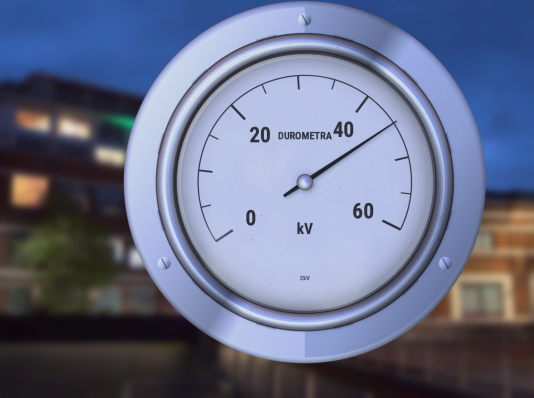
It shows value=45 unit=kV
